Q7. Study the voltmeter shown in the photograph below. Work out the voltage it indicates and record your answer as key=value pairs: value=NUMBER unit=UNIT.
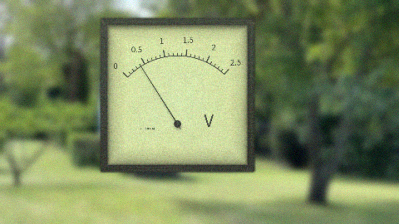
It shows value=0.4 unit=V
